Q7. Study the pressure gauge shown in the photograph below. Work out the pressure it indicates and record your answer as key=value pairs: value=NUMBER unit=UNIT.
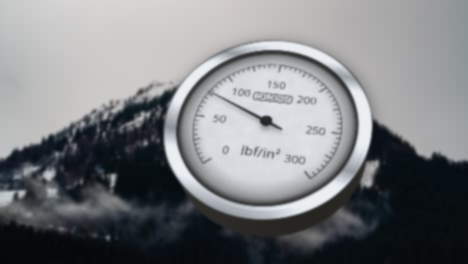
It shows value=75 unit=psi
